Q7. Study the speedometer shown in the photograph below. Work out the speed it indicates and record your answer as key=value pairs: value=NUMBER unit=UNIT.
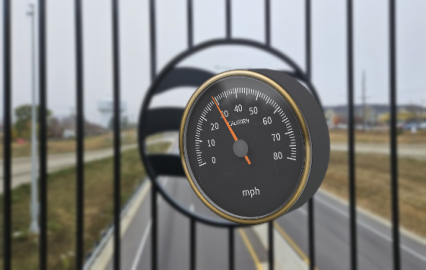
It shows value=30 unit=mph
